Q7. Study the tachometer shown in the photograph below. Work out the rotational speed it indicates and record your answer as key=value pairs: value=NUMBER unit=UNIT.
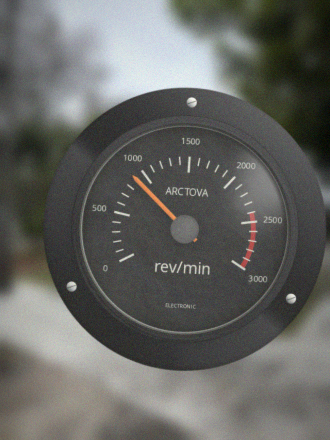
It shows value=900 unit=rpm
